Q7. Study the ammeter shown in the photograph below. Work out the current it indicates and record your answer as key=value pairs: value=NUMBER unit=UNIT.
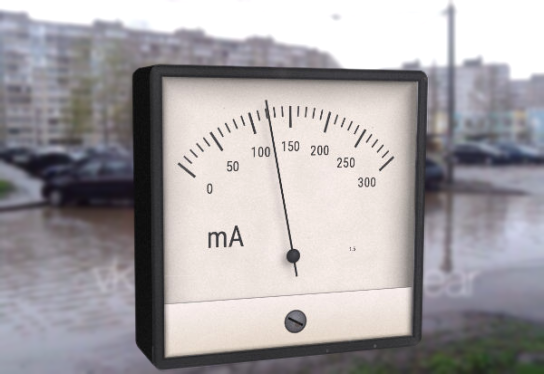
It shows value=120 unit=mA
